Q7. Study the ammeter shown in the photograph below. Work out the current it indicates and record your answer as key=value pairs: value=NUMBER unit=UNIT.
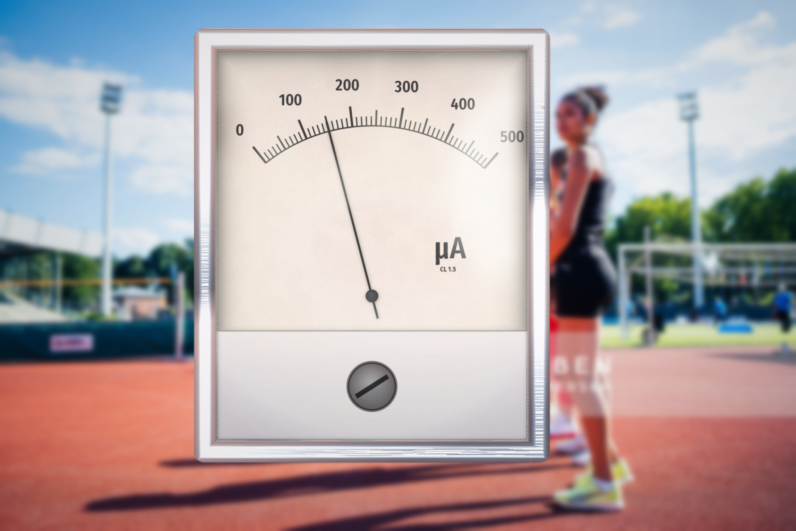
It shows value=150 unit=µA
